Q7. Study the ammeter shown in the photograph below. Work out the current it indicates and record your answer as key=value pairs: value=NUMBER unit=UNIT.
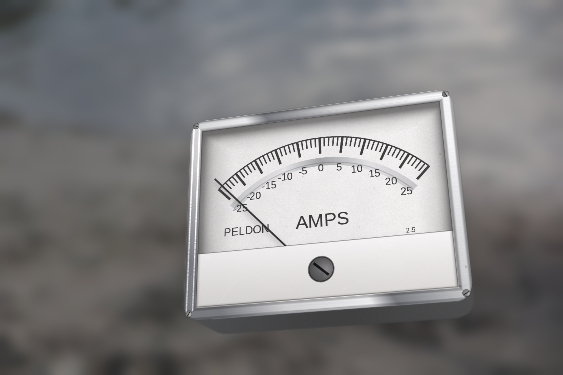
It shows value=-24 unit=A
